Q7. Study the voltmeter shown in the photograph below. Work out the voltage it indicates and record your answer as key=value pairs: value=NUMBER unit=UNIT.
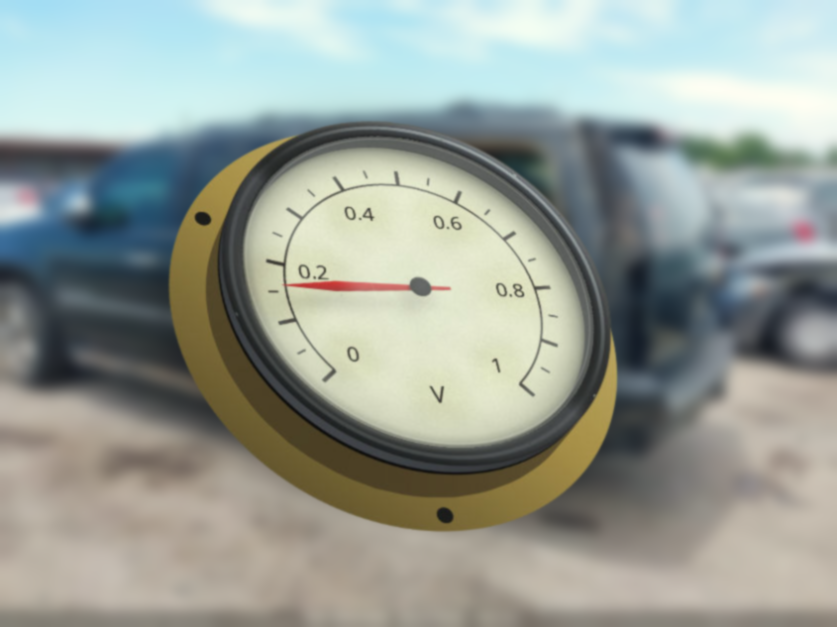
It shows value=0.15 unit=V
